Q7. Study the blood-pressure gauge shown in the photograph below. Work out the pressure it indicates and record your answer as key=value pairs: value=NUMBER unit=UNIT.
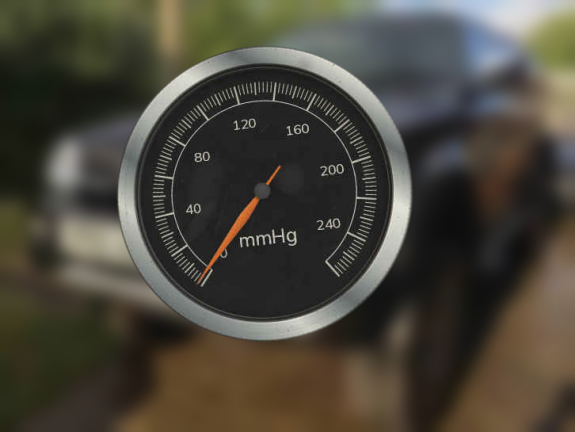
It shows value=2 unit=mmHg
